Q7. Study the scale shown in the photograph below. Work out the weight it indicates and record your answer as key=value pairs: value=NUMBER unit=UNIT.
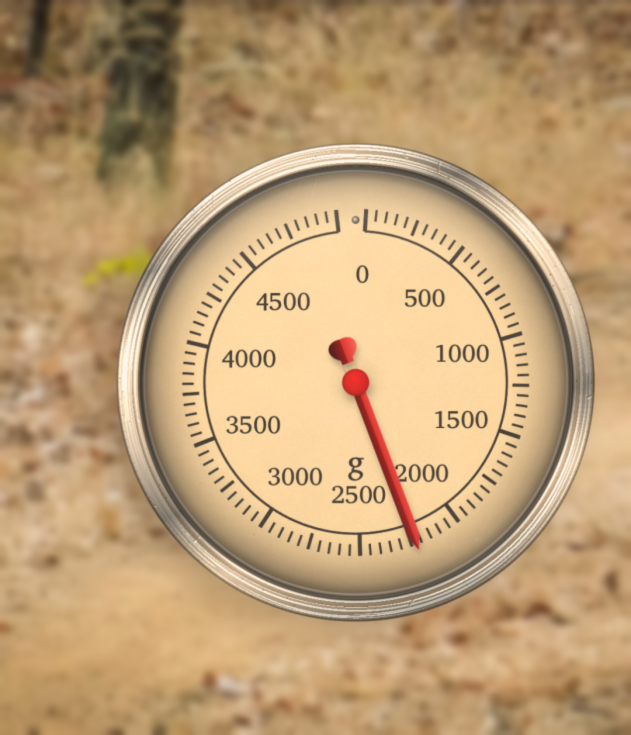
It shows value=2225 unit=g
